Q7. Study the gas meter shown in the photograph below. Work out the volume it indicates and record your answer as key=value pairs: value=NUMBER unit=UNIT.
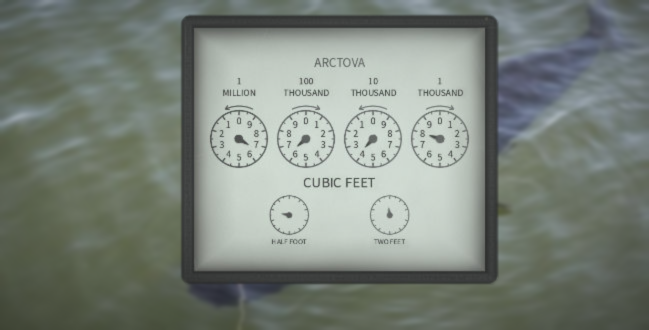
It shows value=663800 unit=ft³
